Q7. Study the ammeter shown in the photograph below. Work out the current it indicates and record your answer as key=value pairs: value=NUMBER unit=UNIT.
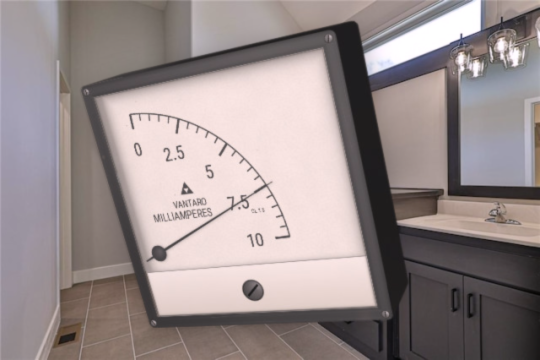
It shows value=7.5 unit=mA
